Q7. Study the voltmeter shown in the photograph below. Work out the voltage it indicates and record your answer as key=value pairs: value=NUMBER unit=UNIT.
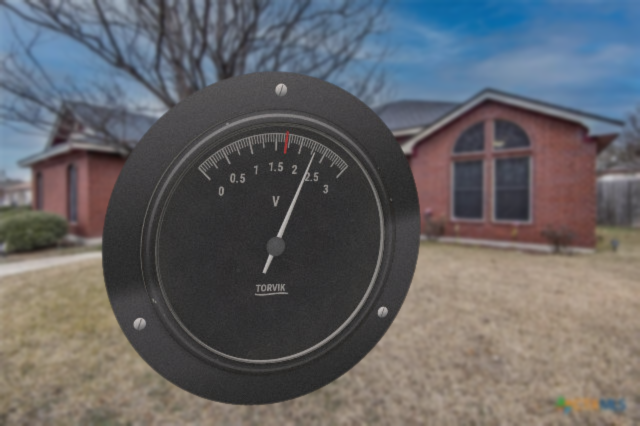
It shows value=2.25 unit=V
